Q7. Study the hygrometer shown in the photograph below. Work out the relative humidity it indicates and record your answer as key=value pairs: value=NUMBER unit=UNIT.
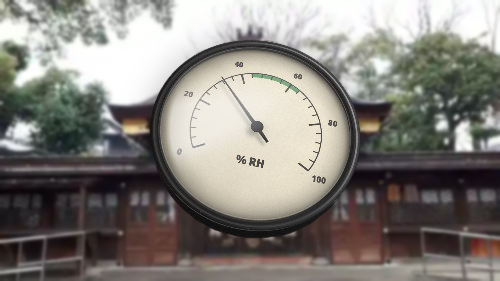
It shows value=32 unit=%
